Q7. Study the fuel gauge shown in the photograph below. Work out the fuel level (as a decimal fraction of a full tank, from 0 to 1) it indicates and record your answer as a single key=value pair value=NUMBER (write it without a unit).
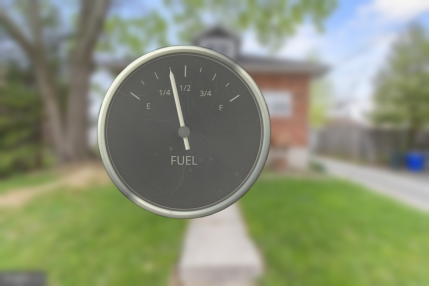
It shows value=0.375
